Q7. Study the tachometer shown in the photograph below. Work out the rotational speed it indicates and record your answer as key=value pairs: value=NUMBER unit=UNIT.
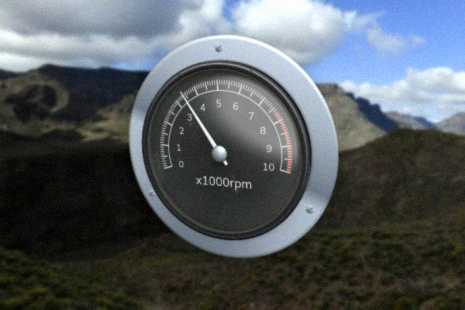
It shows value=3500 unit=rpm
